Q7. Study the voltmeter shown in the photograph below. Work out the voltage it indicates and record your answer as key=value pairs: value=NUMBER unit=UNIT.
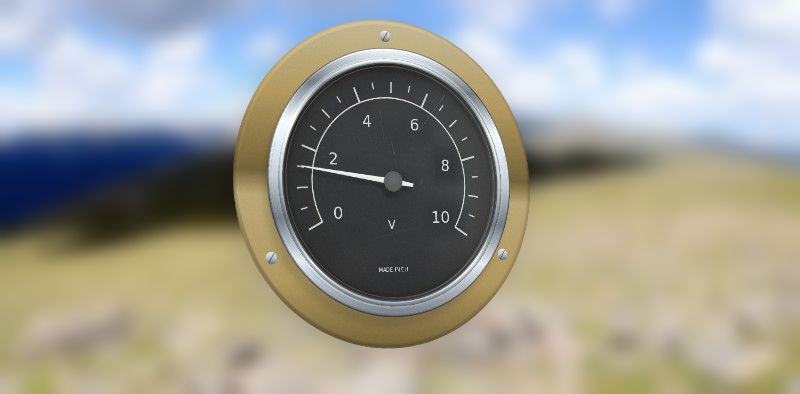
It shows value=1.5 unit=V
